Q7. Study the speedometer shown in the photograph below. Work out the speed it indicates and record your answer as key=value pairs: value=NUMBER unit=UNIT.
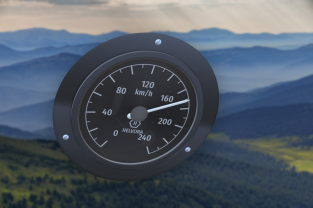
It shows value=170 unit=km/h
